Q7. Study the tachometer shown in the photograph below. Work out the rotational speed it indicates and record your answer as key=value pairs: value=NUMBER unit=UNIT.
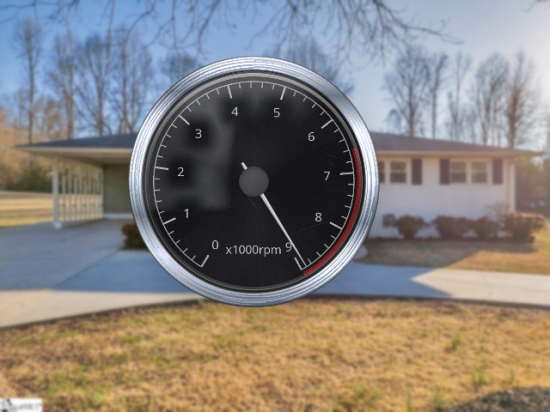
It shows value=8900 unit=rpm
